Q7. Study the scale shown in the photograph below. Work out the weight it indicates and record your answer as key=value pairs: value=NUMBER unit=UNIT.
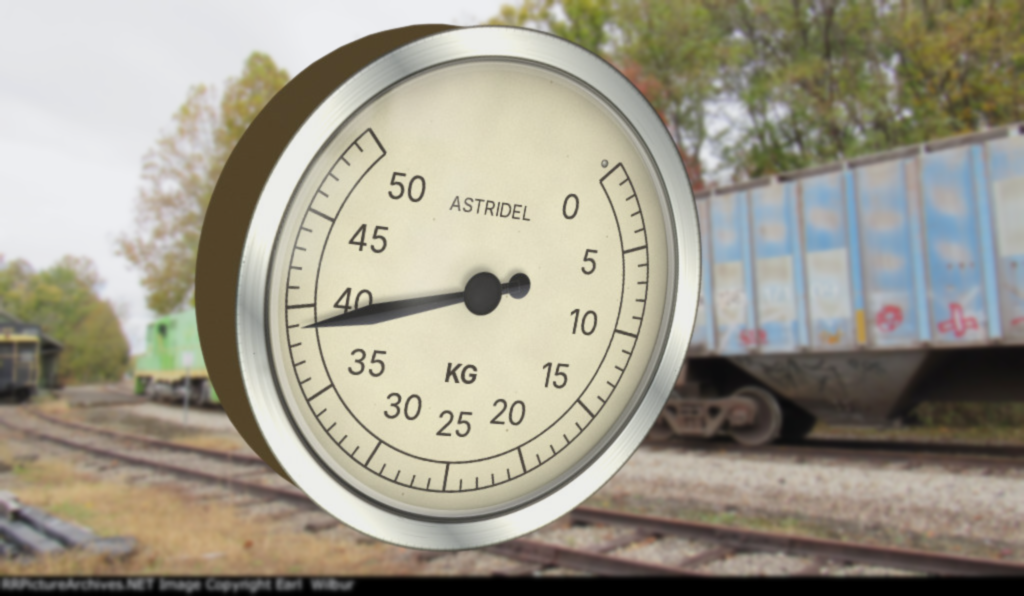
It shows value=39 unit=kg
